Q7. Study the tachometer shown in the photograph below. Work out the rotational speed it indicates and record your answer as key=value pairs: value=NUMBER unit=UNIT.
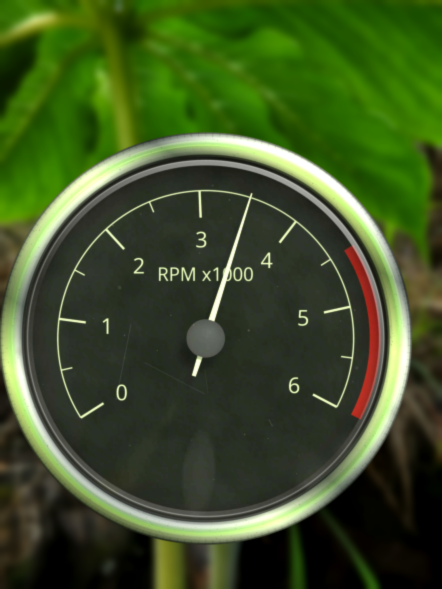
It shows value=3500 unit=rpm
